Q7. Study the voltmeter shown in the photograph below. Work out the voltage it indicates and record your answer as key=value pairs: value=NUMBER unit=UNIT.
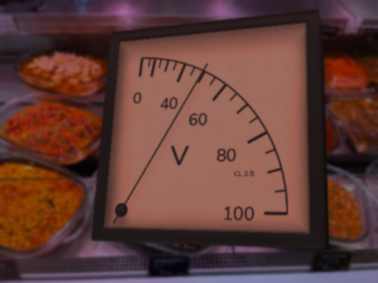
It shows value=50 unit=V
